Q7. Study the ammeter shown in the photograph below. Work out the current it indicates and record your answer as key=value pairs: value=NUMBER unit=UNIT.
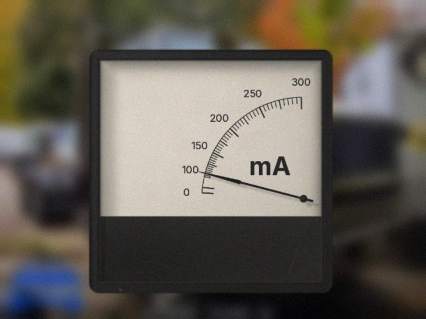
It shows value=100 unit=mA
